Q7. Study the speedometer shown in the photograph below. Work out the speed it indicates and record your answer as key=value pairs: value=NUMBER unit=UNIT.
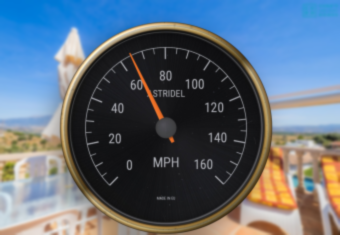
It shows value=65 unit=mph
